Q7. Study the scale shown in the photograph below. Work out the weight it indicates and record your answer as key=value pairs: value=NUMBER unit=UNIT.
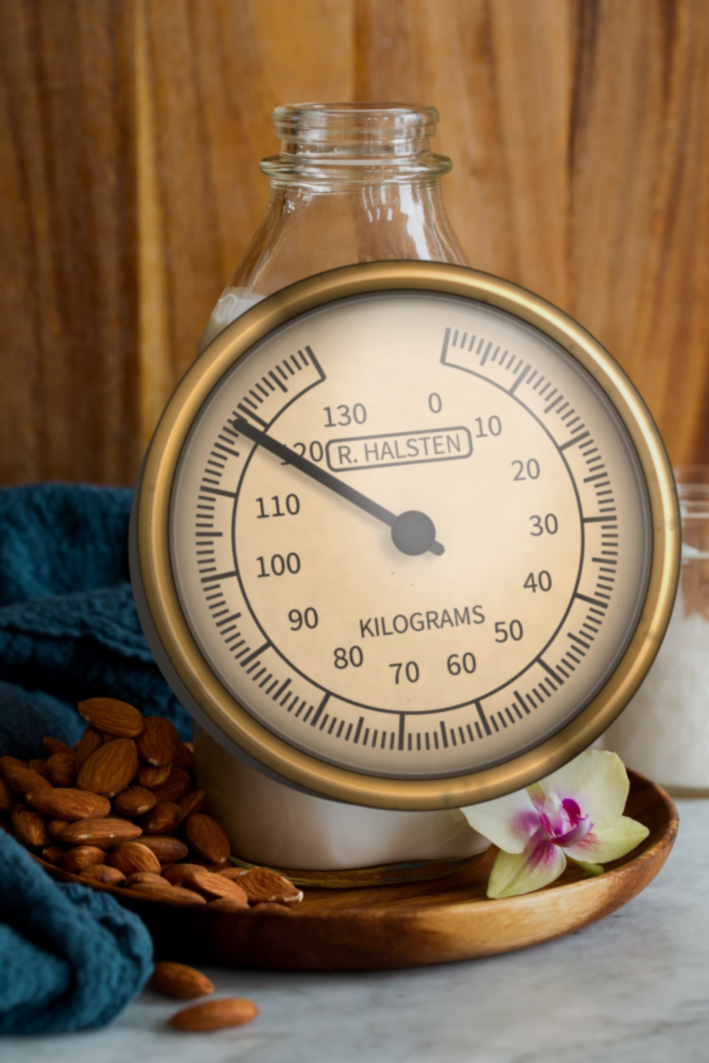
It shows value=118 unit=kg
